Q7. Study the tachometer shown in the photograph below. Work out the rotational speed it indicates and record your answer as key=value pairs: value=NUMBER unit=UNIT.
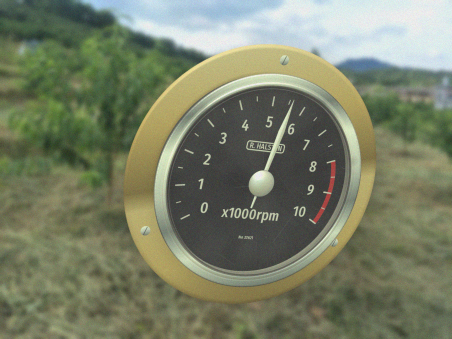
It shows value=5500 unit=rpm
